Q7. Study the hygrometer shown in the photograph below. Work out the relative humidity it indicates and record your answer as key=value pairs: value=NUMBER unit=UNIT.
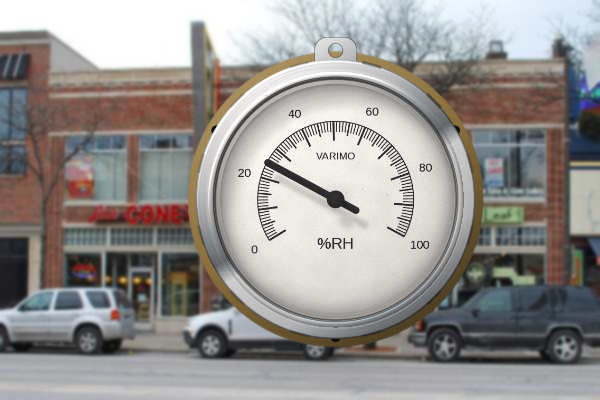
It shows value=25 unit=%
